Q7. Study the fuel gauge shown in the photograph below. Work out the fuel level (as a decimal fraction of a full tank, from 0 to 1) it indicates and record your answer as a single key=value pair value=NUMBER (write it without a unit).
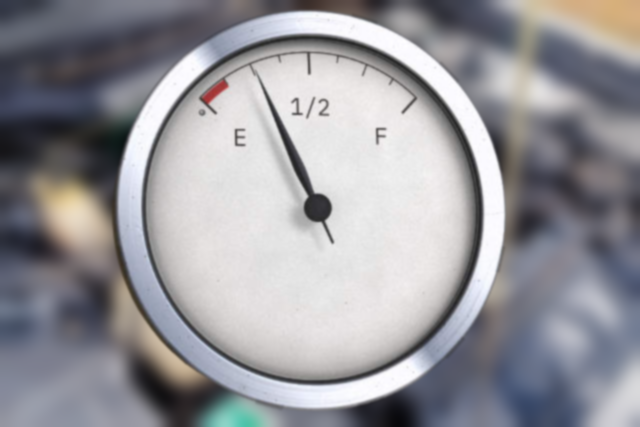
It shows value=0.25
